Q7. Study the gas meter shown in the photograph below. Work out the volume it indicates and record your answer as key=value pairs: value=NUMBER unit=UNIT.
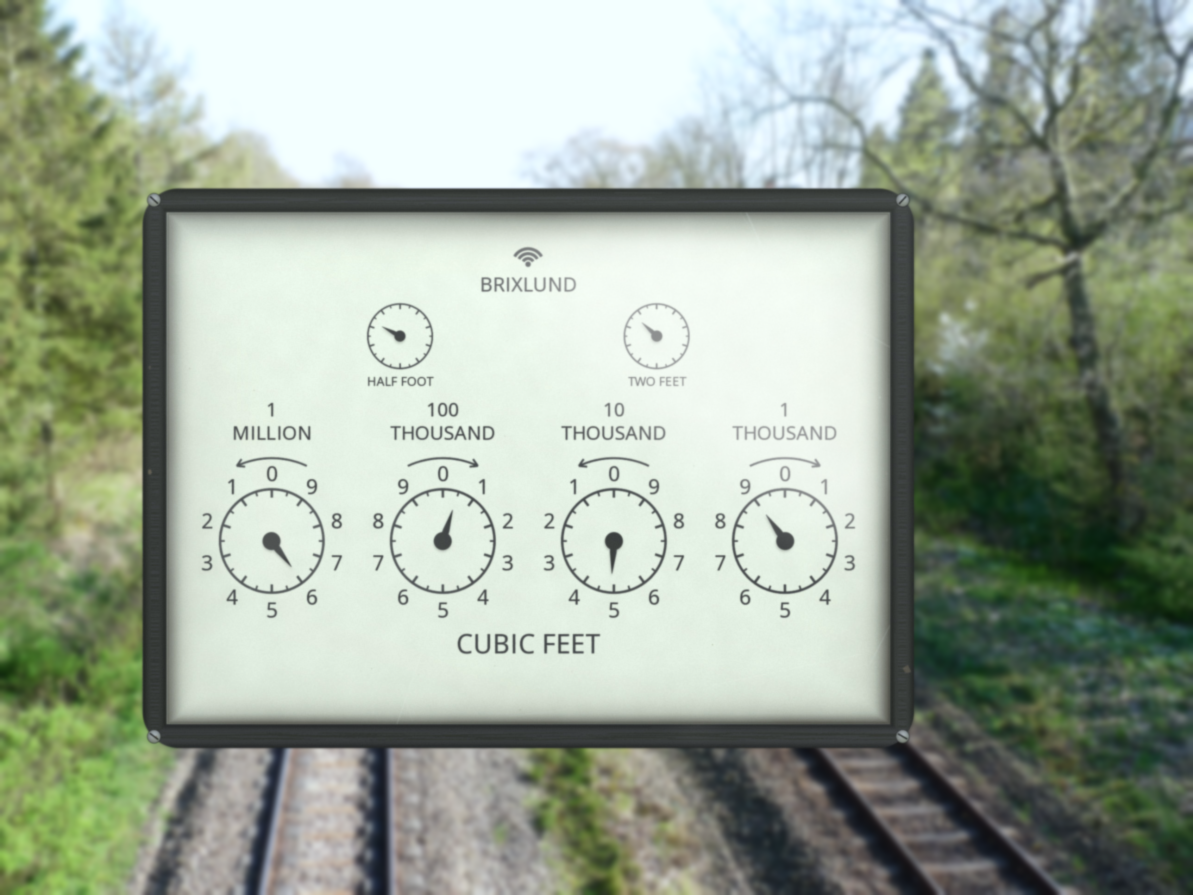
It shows value=604900 unit=ft³
